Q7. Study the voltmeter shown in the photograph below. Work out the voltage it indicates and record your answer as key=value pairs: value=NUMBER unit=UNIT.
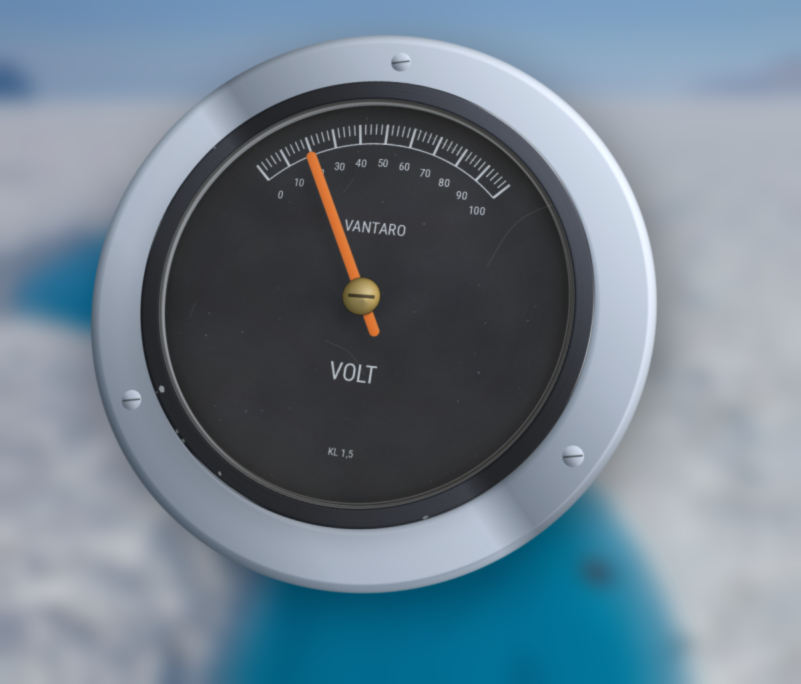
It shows value=20 unit=V
